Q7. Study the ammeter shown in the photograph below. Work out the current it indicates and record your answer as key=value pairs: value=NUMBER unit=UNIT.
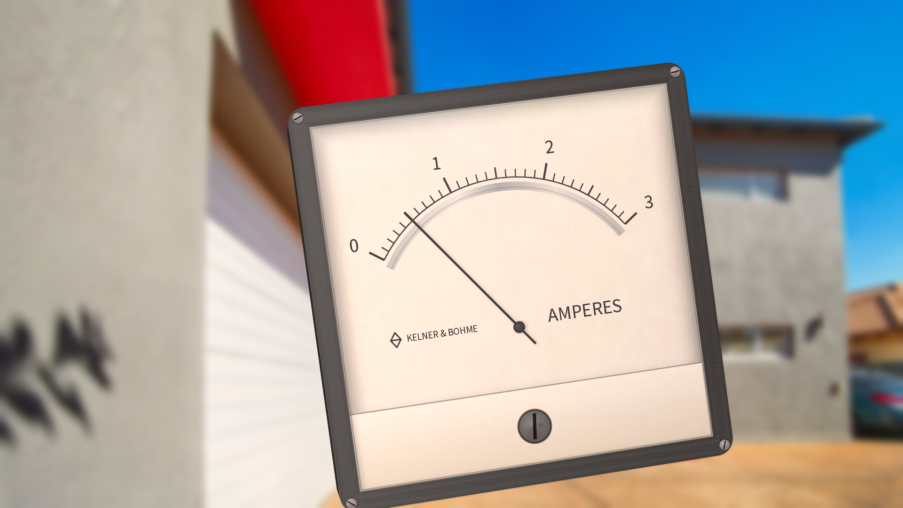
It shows value=0.5 unit=A
